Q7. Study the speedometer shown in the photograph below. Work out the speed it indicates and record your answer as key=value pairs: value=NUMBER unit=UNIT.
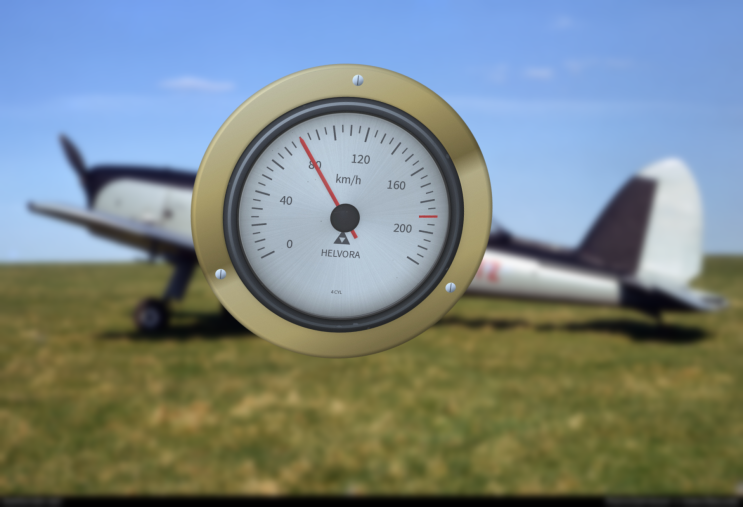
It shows value=80 unit=km/h
